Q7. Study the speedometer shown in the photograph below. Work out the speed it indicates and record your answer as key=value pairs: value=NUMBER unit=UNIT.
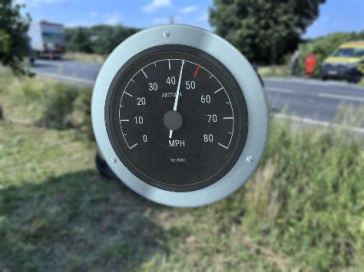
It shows value=45 unit=mph
